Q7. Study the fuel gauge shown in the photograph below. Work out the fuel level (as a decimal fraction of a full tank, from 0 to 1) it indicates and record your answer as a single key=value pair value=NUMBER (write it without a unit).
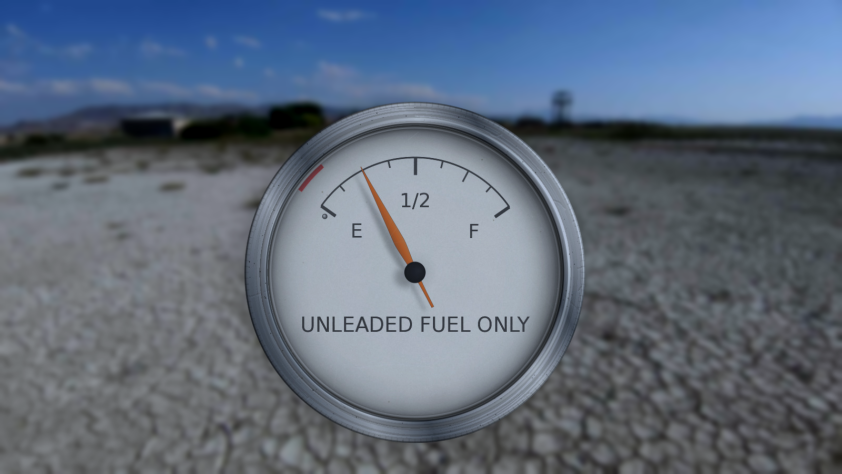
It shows value=0.25
